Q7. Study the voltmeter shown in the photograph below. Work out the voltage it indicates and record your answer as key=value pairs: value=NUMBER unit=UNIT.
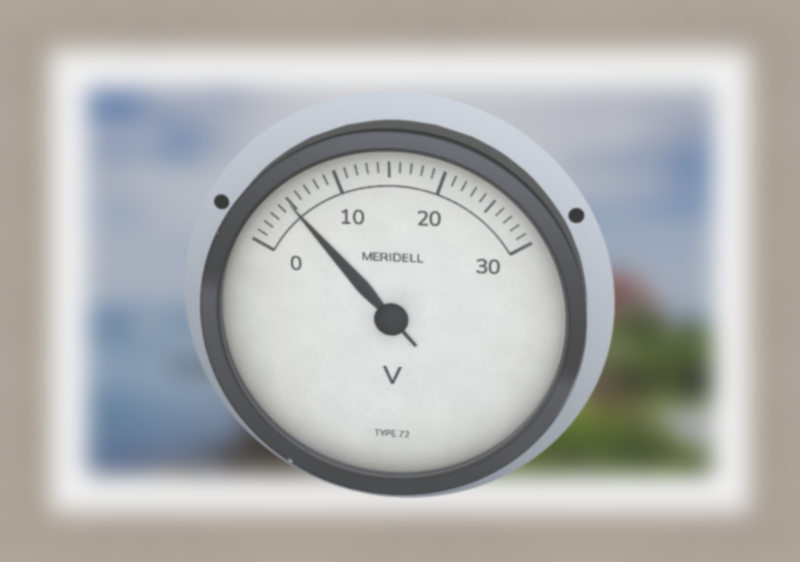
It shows value=5 unit=V
